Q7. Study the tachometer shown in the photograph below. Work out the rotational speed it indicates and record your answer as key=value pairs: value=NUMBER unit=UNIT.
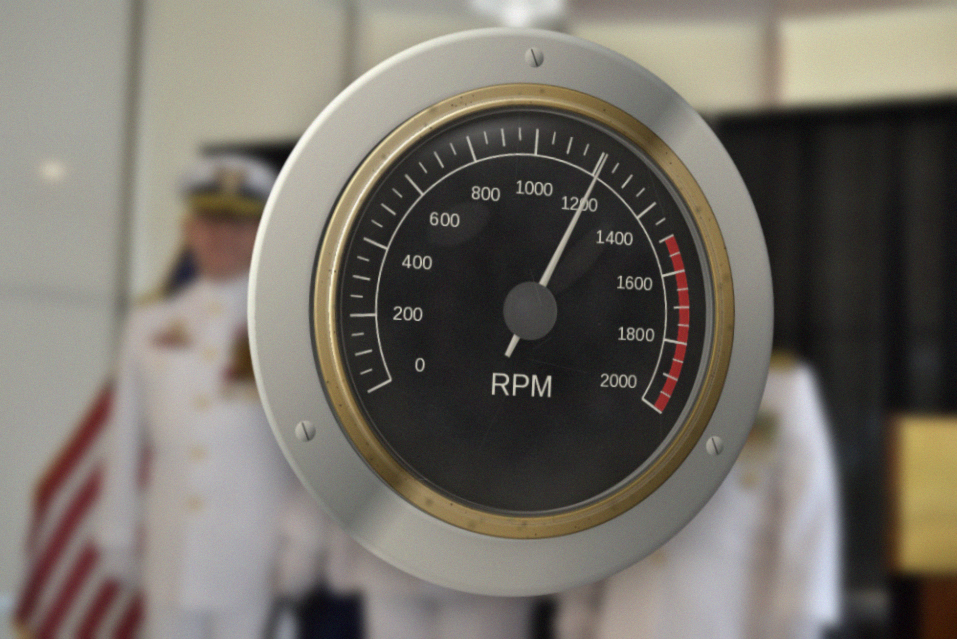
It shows value=1200 unit=rpm
